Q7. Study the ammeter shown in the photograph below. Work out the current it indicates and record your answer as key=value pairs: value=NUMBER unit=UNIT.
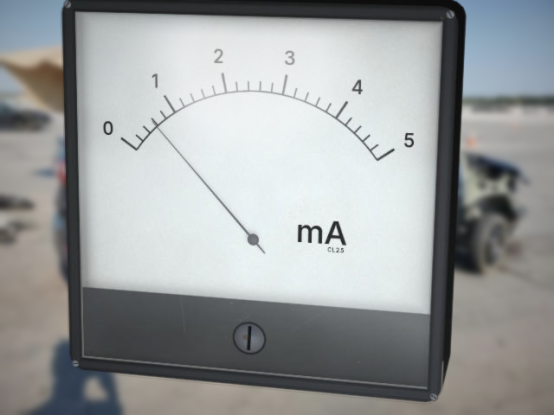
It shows value=0.6 unit=mA
